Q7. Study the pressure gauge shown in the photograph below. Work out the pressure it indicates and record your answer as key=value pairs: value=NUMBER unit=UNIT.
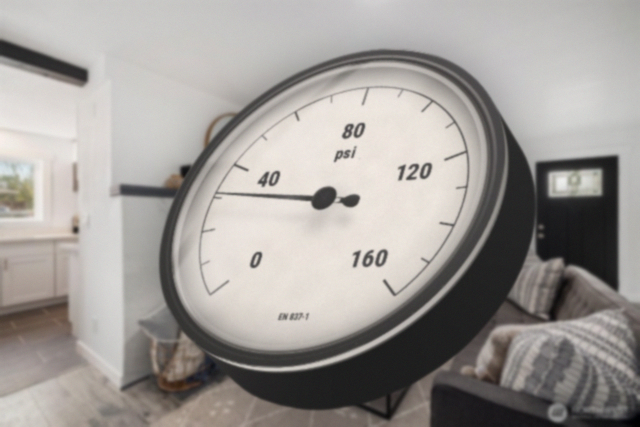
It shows value=30 unit=psi
